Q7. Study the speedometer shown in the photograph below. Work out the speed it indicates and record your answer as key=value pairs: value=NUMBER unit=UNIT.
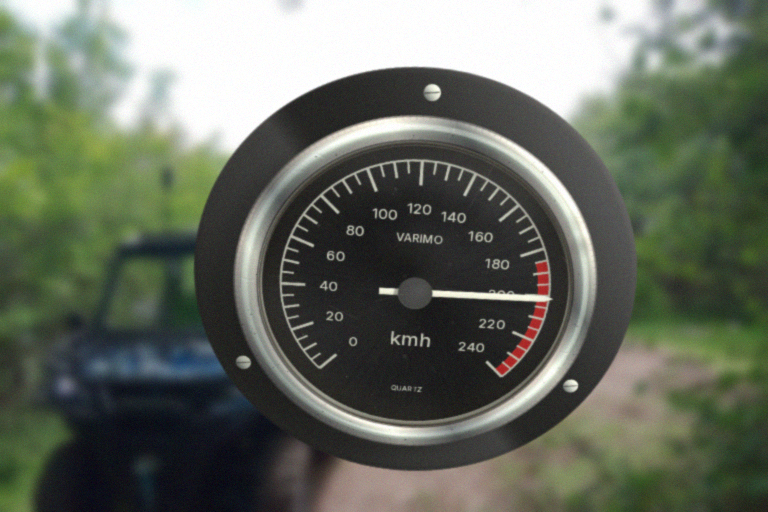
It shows value=200 unit=km/h
